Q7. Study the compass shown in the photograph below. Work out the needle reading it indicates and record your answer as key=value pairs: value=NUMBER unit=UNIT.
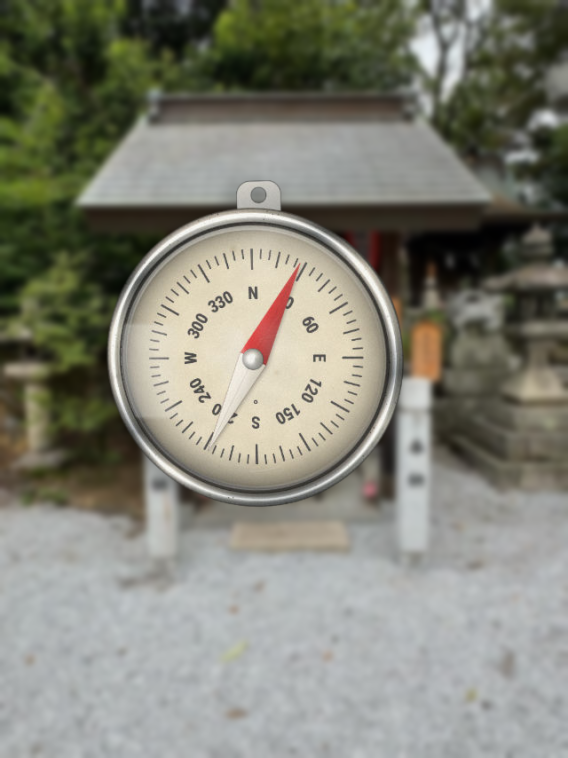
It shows value=27.5 unit=°
